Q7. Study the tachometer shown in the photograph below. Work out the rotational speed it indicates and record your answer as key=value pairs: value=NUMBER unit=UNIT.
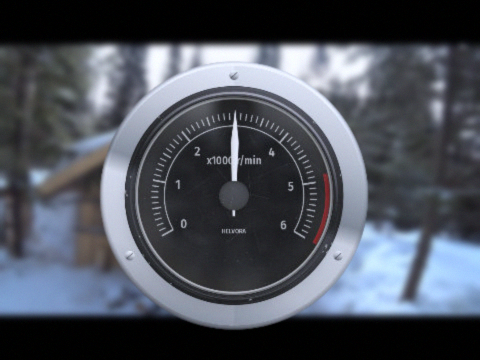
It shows value=3000 unit=rpm
